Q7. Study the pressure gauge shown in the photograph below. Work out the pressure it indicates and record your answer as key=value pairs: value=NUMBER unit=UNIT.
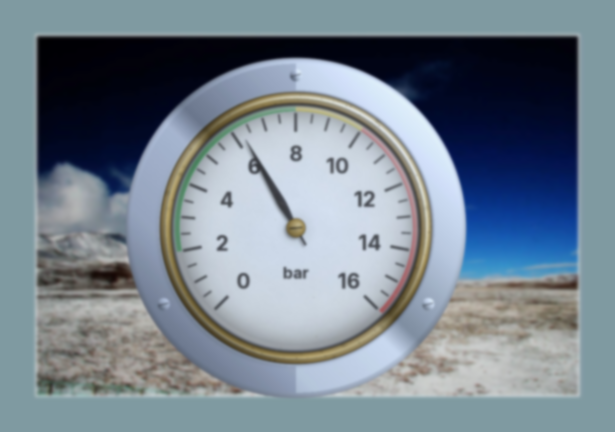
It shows value=6.25 unit=bar
